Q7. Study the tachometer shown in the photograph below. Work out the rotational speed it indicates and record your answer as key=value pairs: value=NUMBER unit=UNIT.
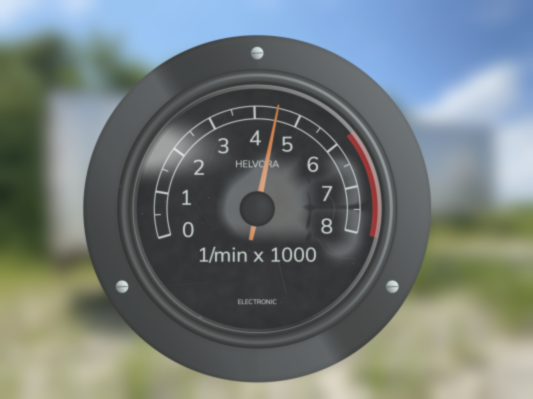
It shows value=4500 unit=rpm
